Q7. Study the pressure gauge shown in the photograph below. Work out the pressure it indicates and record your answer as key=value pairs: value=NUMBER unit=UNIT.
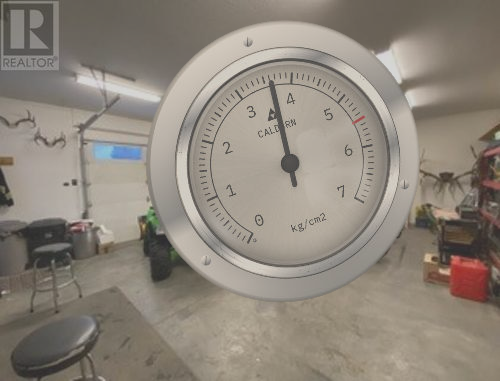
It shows value=3.6 unit=kg/cm²
